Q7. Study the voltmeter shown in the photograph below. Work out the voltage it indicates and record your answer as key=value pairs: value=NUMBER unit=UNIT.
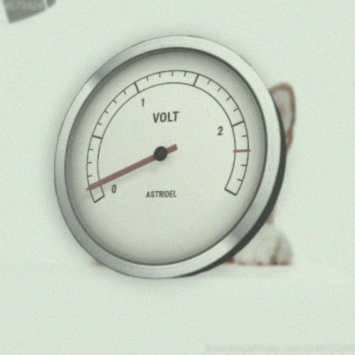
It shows value=0.1 unit=V
